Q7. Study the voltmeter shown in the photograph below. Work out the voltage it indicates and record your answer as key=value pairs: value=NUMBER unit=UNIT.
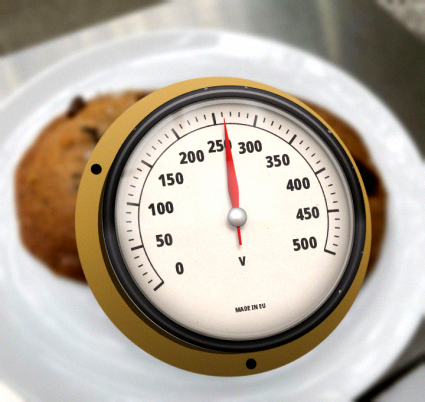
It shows value=260 unit=V
